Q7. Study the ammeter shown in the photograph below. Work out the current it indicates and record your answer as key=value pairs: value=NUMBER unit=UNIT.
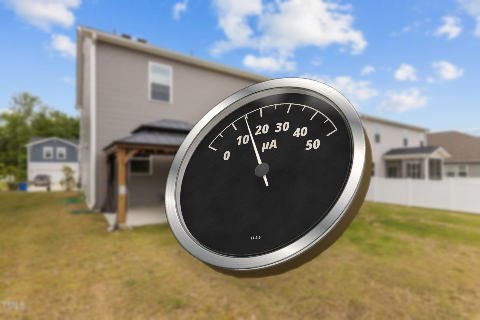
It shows value=15 unit=µA
